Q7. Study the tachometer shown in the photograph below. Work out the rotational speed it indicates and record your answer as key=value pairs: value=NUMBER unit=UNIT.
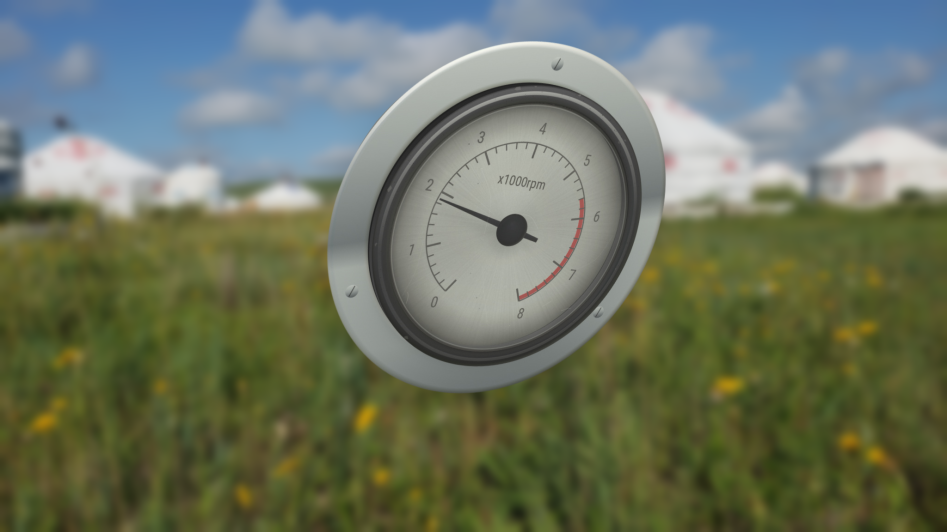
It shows value=1900 unit=rpm
